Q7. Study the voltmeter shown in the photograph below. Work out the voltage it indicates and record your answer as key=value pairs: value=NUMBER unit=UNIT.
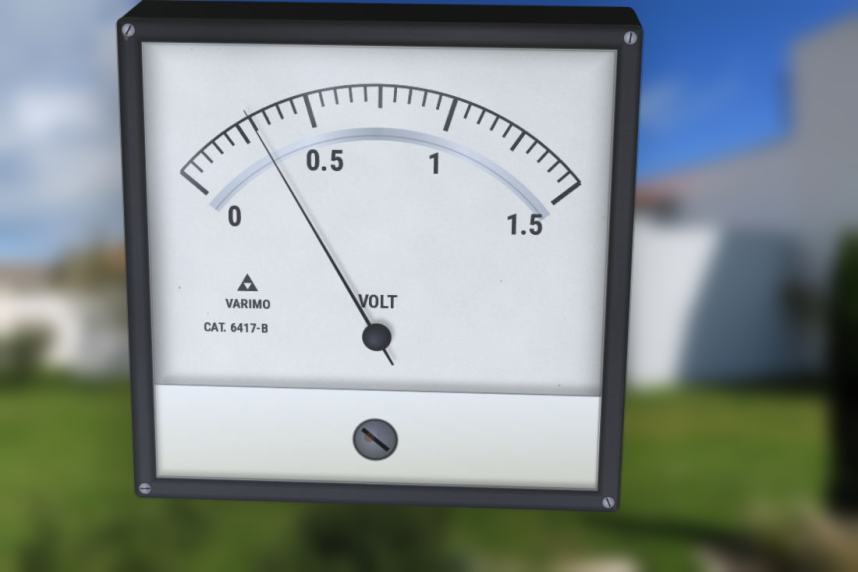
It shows value=0.3 unit=V
